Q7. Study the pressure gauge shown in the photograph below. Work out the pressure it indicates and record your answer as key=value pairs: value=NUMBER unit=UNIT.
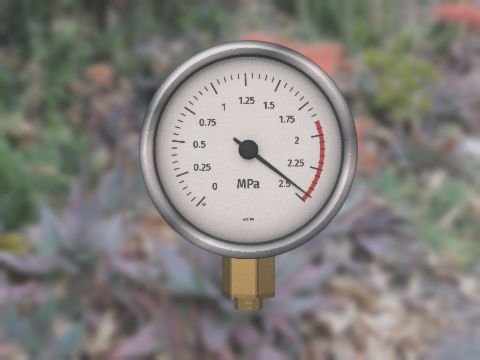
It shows value=2.45 unit=MPa
